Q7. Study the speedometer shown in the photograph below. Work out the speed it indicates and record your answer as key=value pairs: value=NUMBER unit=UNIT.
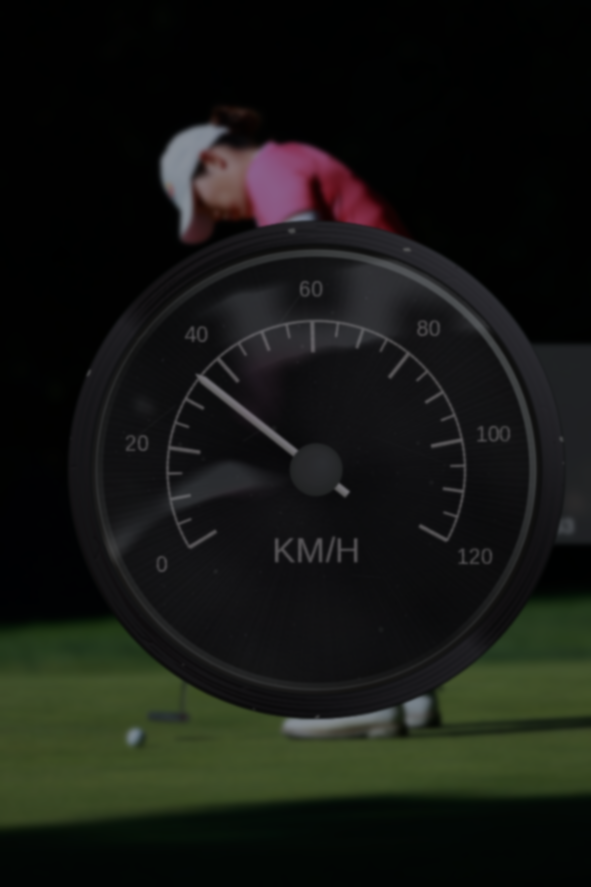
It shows value=35 unit=km/h
